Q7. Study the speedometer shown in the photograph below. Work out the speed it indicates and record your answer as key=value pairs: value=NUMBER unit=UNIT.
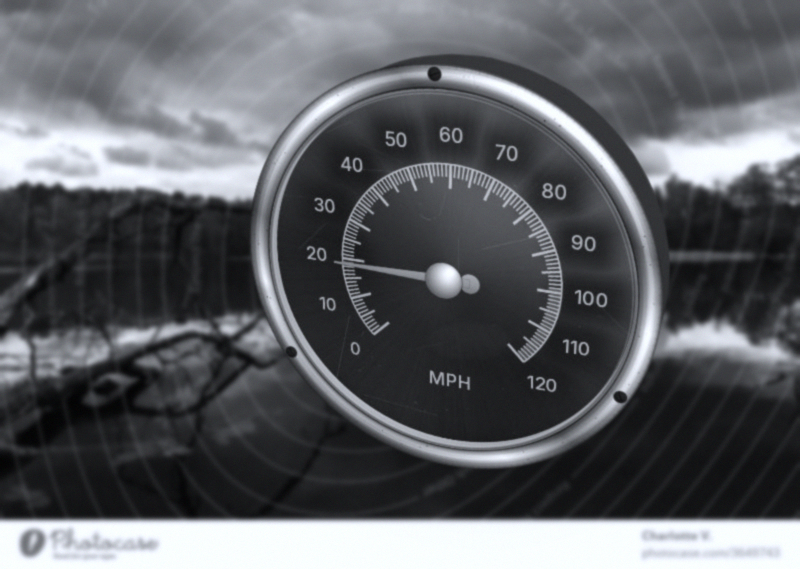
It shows value=20 unit=mph
